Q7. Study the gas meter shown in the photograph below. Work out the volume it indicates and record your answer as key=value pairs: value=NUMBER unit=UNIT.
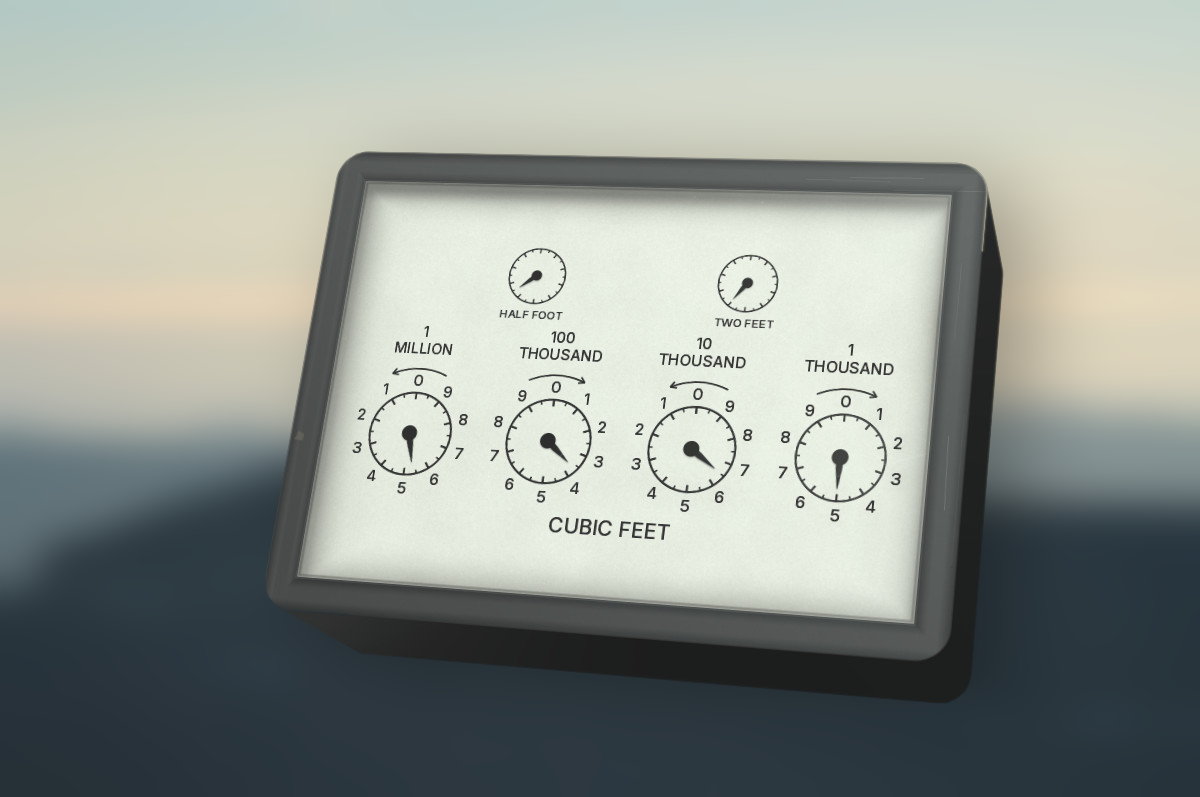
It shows value=536500 unit=ft³
